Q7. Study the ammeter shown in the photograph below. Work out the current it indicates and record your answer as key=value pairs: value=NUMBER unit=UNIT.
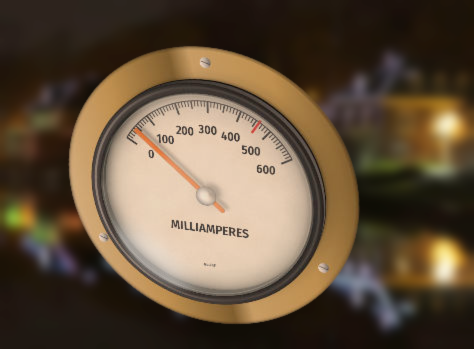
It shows value=50 unit=mA
